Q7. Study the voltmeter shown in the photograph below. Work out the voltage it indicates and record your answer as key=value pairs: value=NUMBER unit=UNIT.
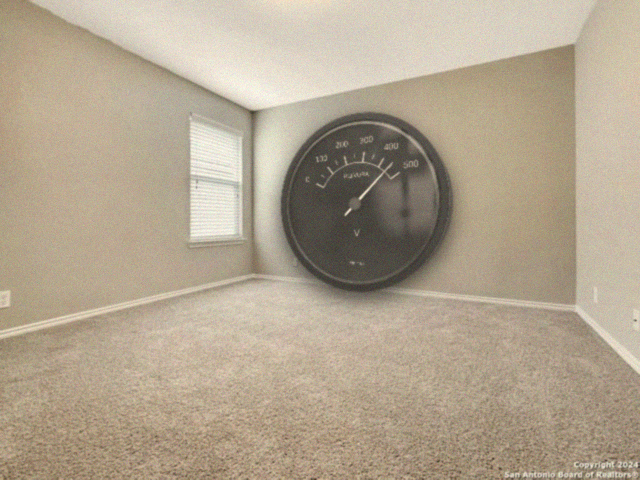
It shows value=450 unit=V
